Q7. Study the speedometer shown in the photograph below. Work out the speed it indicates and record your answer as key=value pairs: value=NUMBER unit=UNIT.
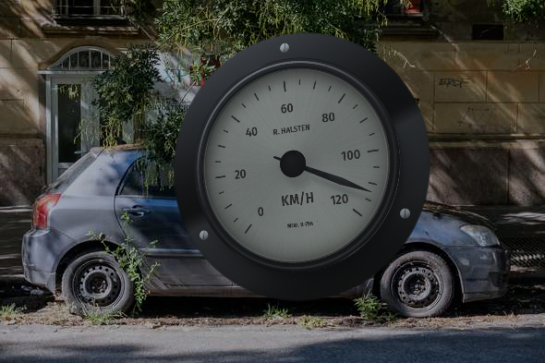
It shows value=112.5 unit=km/h
